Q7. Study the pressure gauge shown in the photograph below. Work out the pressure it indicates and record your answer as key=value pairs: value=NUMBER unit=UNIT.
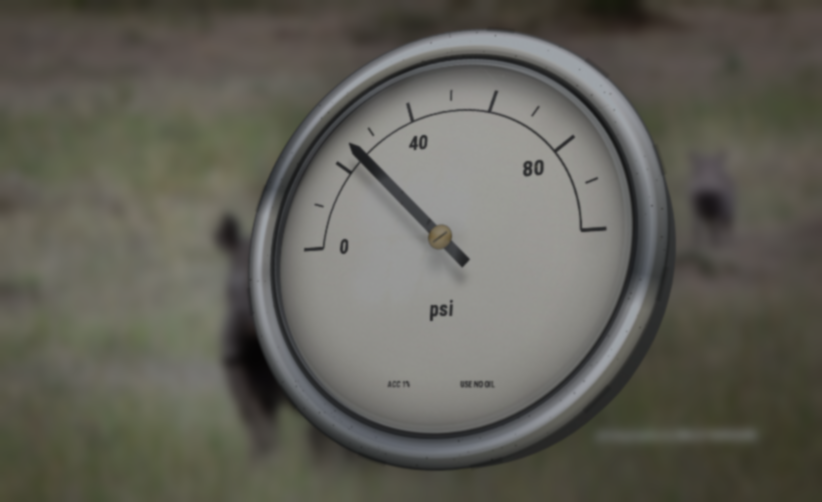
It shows value=25 unit=psi
